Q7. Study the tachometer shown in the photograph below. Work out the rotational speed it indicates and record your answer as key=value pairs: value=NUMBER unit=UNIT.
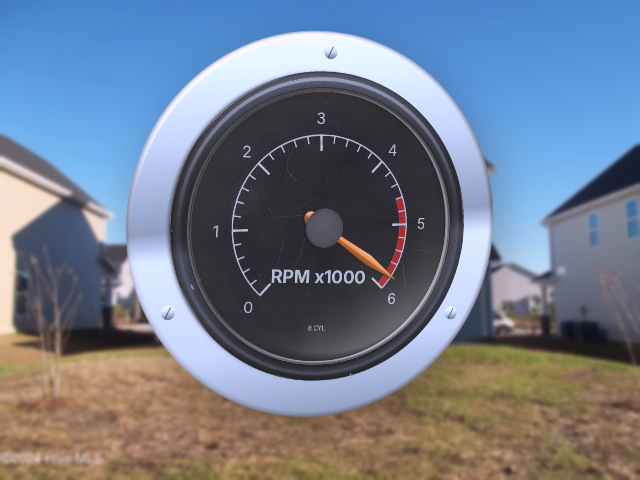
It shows value=5800 unit=rpm
